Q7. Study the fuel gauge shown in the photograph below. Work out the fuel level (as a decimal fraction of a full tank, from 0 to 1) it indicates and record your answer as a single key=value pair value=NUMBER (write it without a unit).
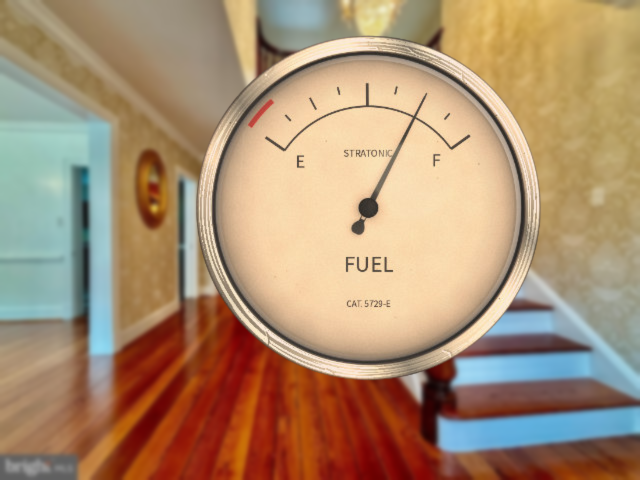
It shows value=0.75
